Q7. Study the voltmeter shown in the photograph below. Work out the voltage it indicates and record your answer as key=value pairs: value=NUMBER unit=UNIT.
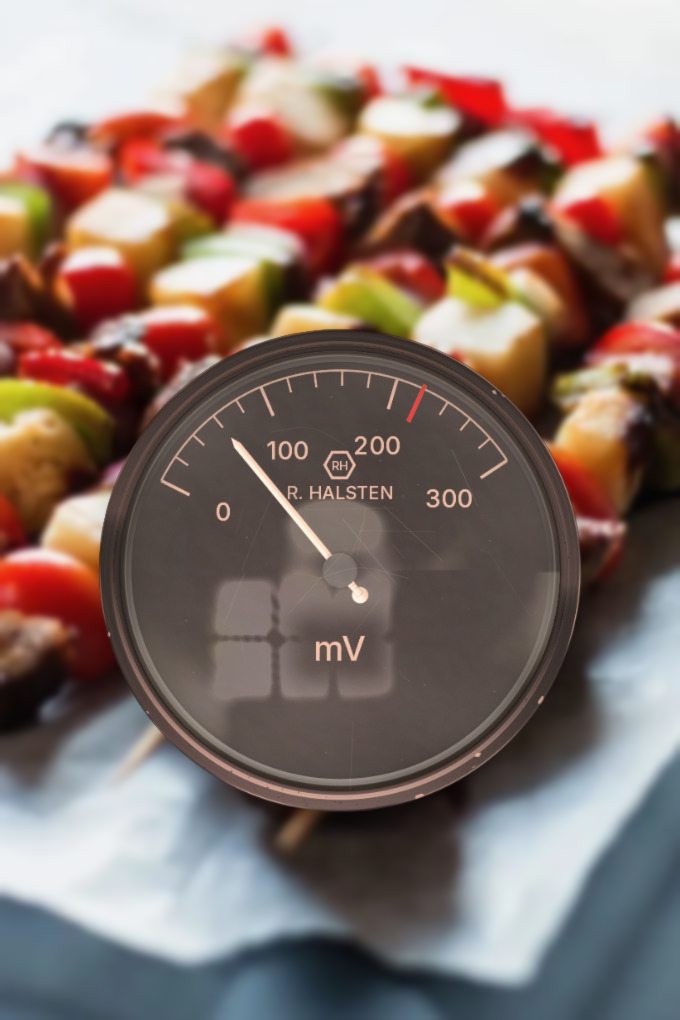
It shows value=60 unit=mV
